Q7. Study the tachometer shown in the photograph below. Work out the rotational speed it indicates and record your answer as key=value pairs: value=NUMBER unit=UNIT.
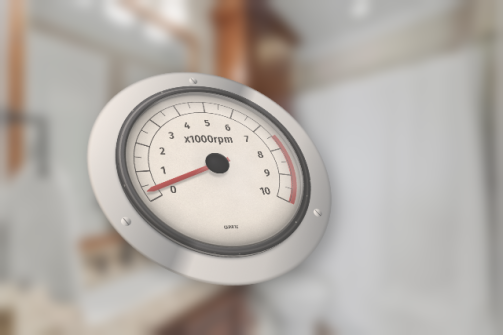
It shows value=250 unit=rpm
